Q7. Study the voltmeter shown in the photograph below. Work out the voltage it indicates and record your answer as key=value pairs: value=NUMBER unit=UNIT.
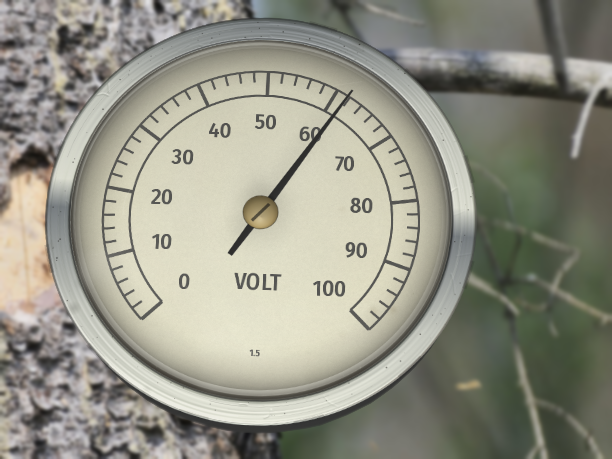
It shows value=62 unit=V
